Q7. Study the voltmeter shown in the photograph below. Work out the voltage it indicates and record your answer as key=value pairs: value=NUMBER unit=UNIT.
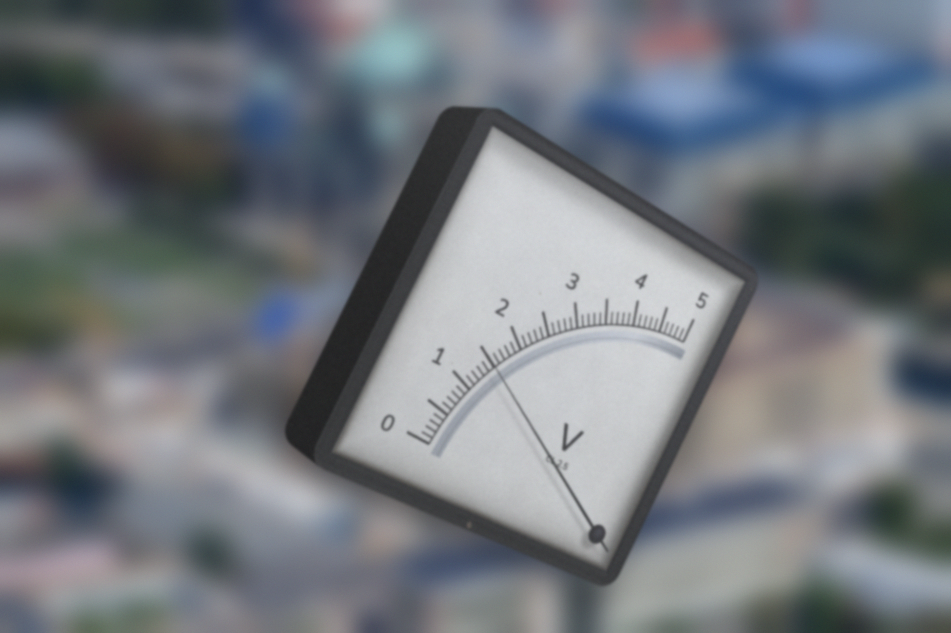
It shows value=1.5 unit=V
